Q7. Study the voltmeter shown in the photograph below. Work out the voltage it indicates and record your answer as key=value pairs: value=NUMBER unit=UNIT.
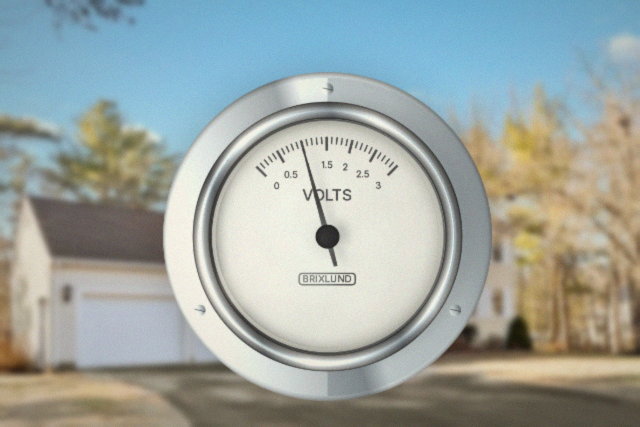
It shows value=1 unit=V
